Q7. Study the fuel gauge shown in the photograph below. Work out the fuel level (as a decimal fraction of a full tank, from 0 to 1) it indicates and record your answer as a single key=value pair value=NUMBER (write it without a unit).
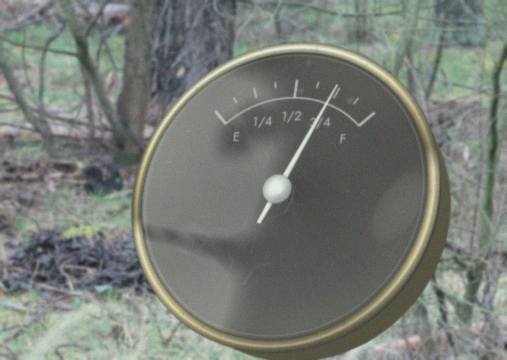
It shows value=0.75
